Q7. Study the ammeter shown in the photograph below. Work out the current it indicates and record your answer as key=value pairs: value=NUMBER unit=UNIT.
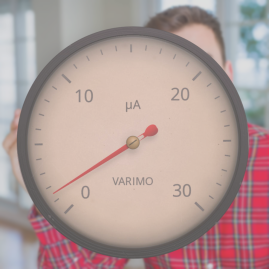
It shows value=1.5 unit=µA
